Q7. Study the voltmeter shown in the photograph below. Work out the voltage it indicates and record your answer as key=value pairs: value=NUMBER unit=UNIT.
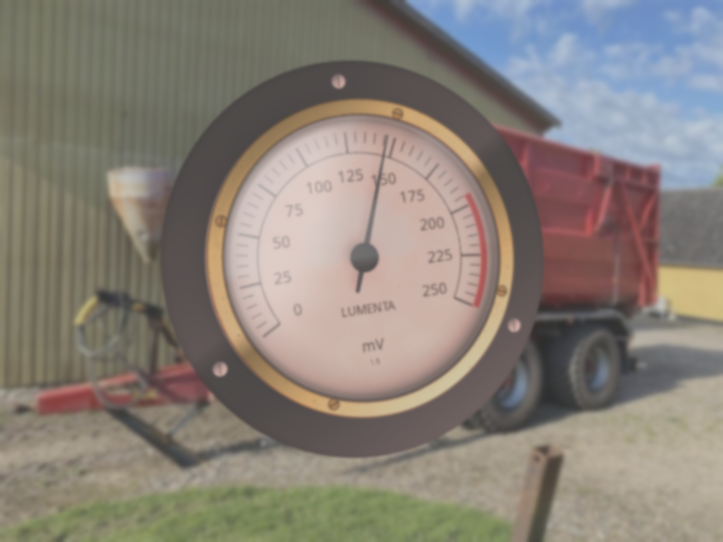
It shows value=145 unit=mV
